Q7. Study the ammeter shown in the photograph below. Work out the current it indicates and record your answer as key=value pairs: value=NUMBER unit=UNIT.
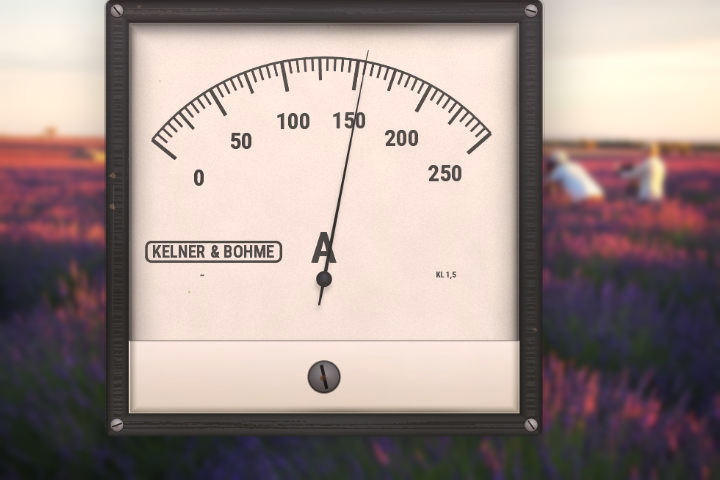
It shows value=155 unit=A
